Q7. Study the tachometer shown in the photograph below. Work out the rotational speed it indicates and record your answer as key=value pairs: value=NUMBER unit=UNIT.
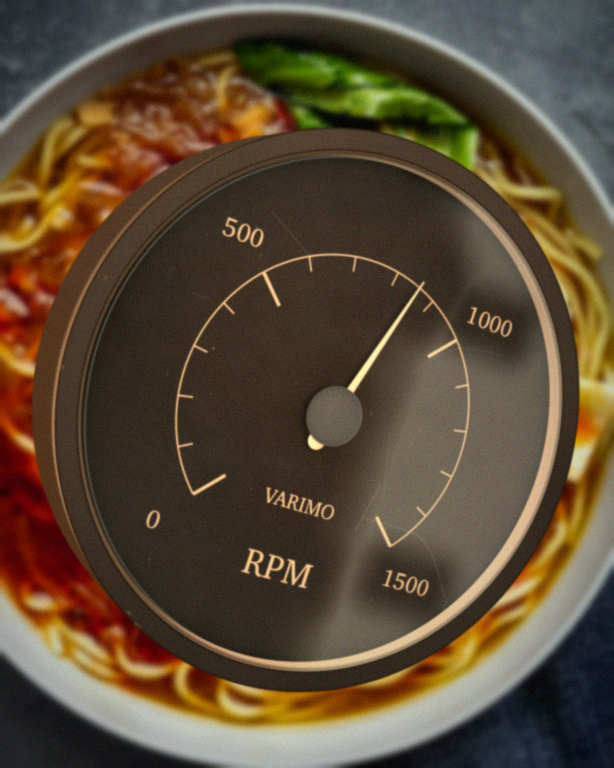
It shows value=850 unit=rpm
